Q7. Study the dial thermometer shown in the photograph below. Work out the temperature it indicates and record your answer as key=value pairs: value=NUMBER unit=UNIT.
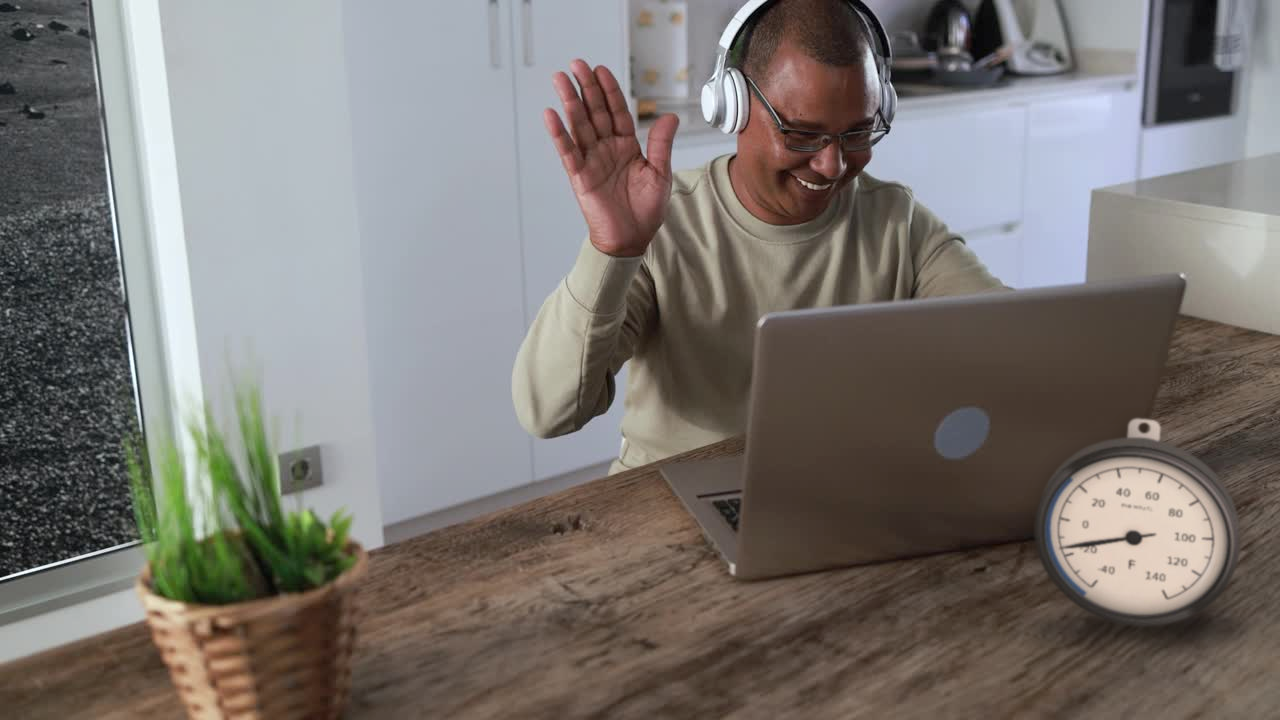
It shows value=-15 unit=°F
